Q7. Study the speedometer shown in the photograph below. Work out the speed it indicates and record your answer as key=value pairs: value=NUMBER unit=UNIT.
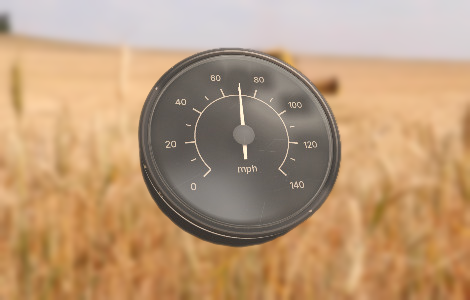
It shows value=70 unit=mph
